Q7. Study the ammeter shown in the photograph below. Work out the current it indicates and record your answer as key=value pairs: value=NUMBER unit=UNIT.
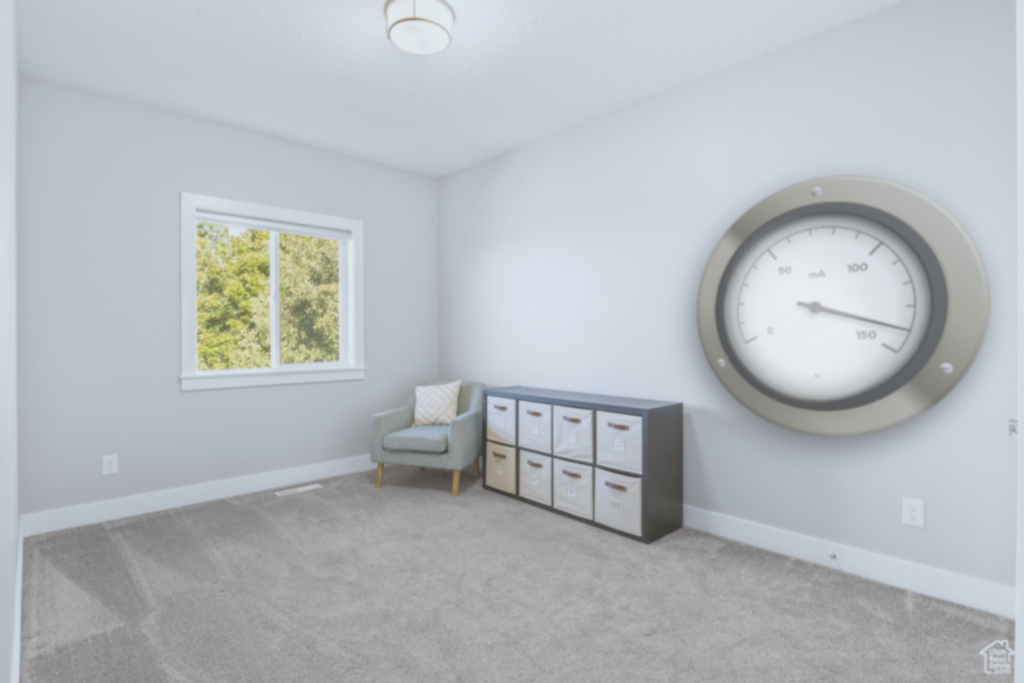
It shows value=140 unit=mA
